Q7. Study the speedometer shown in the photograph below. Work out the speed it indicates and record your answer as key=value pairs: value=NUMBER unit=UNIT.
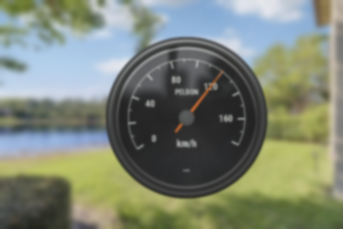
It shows value=120 unit=km/h
